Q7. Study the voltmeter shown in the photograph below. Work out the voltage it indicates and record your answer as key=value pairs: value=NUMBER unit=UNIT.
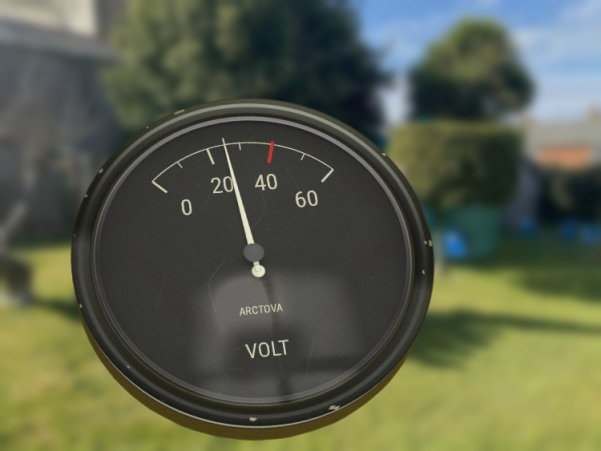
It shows value=25 unit=V
